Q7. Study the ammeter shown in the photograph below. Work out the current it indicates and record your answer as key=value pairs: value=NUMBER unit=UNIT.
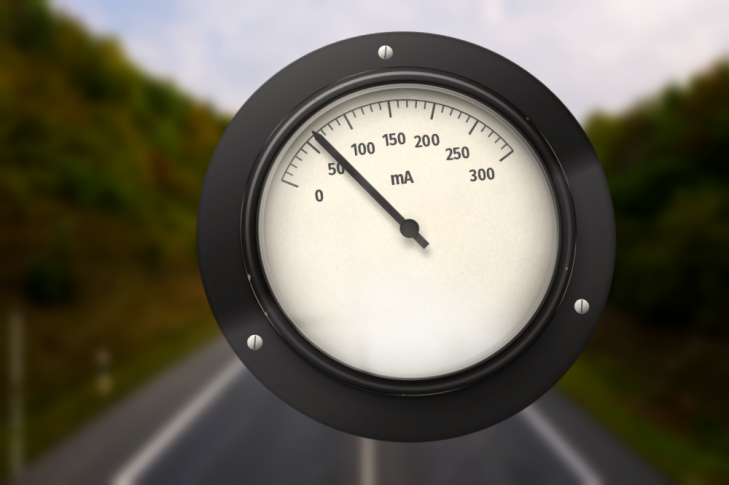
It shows value=60 unit=mA
